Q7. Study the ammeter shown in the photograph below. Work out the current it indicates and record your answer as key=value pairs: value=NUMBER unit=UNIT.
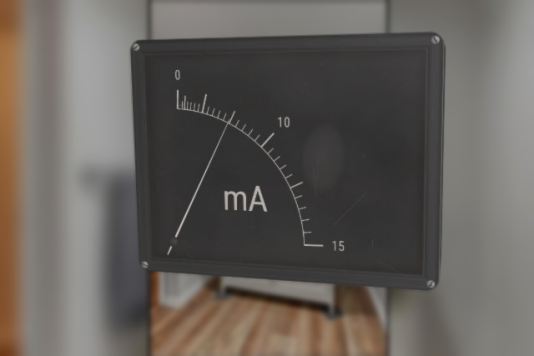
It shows value=7.5 unit=mA
